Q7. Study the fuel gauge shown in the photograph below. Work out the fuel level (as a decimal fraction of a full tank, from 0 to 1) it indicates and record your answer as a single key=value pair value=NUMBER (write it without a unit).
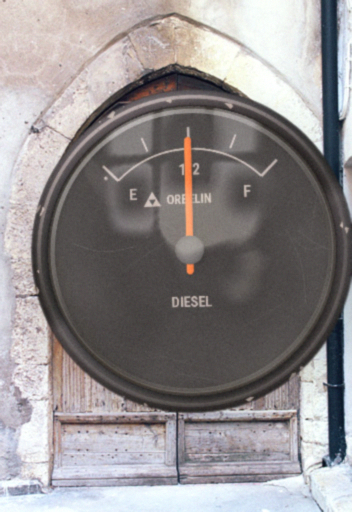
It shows value=0.5
